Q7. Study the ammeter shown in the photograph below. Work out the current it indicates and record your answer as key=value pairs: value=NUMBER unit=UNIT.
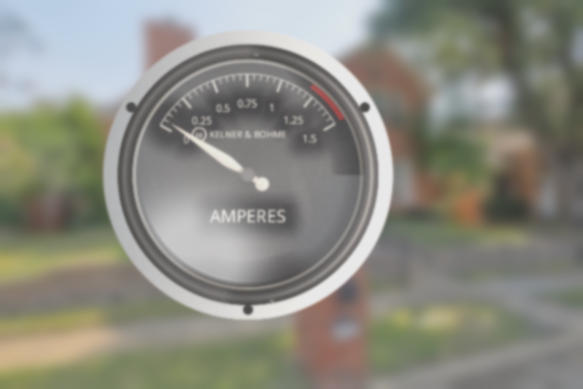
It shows value=0.05 unit=A
